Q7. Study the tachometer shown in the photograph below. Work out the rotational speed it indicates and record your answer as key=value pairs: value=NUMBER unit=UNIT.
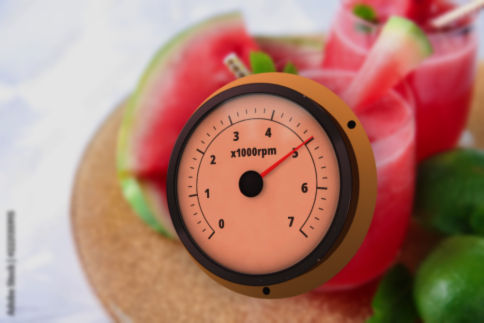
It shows value=5000 unit=rpm
